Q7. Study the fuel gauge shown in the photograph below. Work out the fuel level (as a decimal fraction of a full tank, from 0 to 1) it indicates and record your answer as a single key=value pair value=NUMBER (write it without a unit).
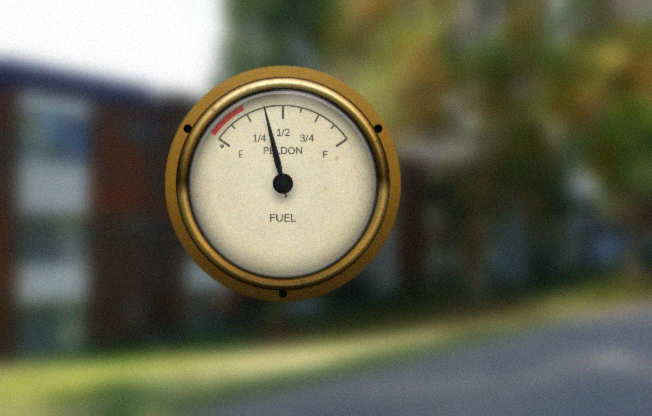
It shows value=0.375
